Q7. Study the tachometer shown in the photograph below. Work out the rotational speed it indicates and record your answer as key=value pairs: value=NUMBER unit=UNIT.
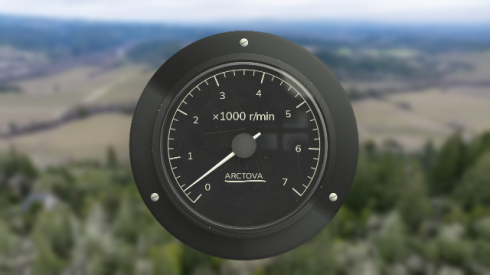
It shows value=300 unit=rpm
